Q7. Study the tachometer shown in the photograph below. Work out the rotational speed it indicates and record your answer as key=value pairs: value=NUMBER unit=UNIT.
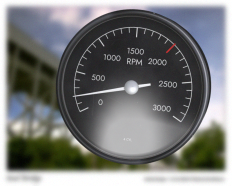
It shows value=200 unit=rpm
